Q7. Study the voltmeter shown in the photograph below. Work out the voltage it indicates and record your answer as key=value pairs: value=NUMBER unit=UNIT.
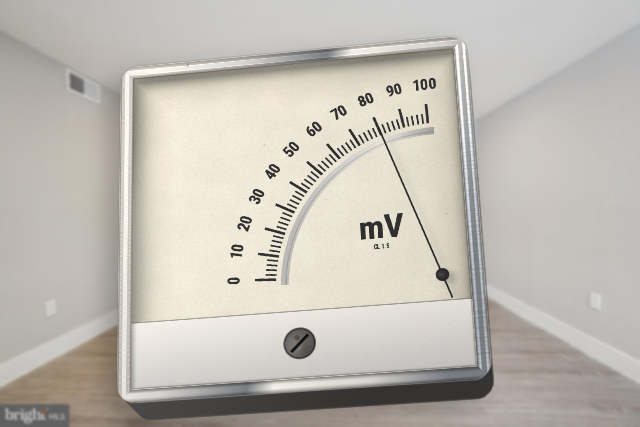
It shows value=80 unit=mV
